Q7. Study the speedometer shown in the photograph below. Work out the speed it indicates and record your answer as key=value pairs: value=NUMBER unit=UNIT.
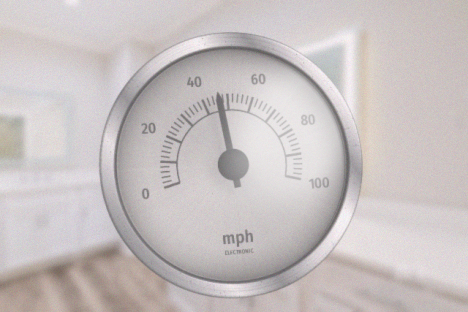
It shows value=46 unit=mph
